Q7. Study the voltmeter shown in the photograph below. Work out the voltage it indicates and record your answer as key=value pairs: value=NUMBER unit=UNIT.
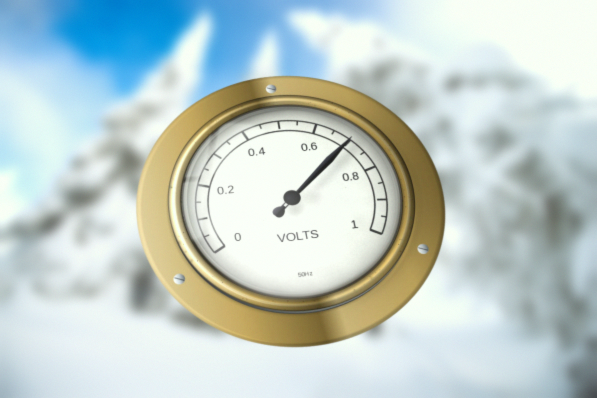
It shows value=0.7 unit=V
